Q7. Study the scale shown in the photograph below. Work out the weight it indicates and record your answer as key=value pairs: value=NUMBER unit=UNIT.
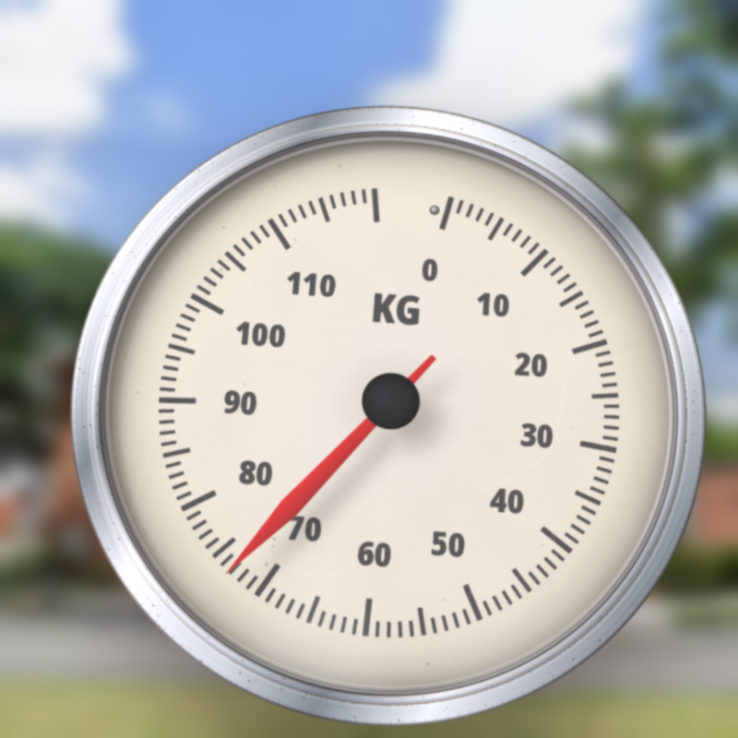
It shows value=73 unit=kg
